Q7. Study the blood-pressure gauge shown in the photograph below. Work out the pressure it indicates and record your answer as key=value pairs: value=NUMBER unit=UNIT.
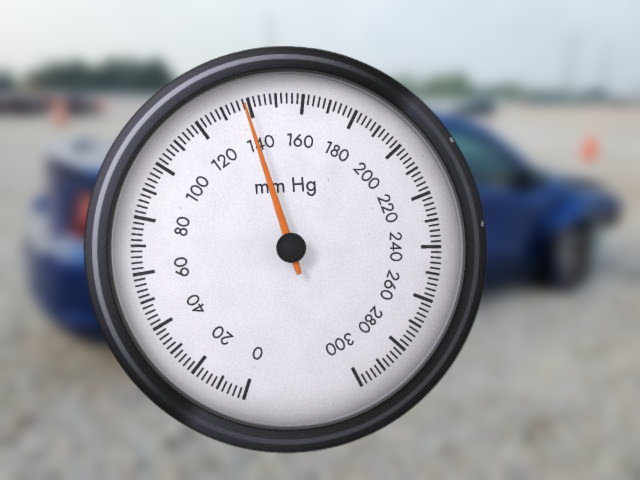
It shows value=138 unit=mmHg
